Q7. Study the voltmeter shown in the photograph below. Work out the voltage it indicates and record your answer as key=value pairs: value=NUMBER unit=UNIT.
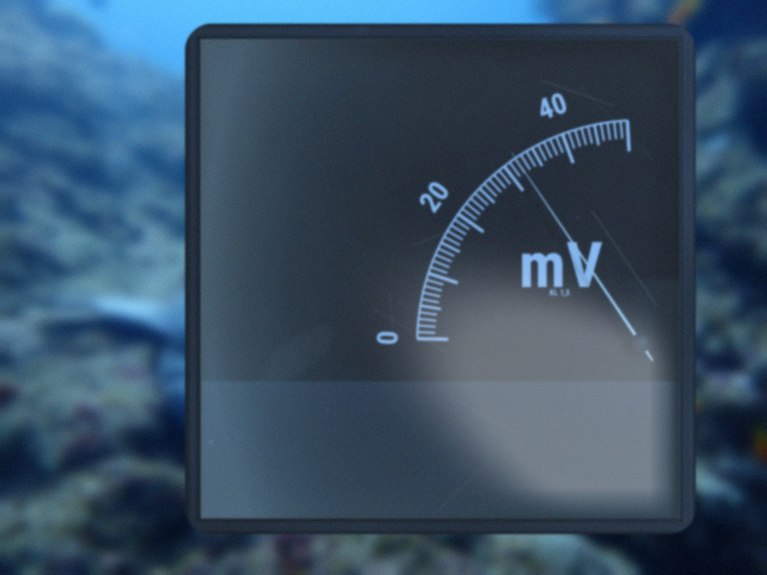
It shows value=32 unit=mV
